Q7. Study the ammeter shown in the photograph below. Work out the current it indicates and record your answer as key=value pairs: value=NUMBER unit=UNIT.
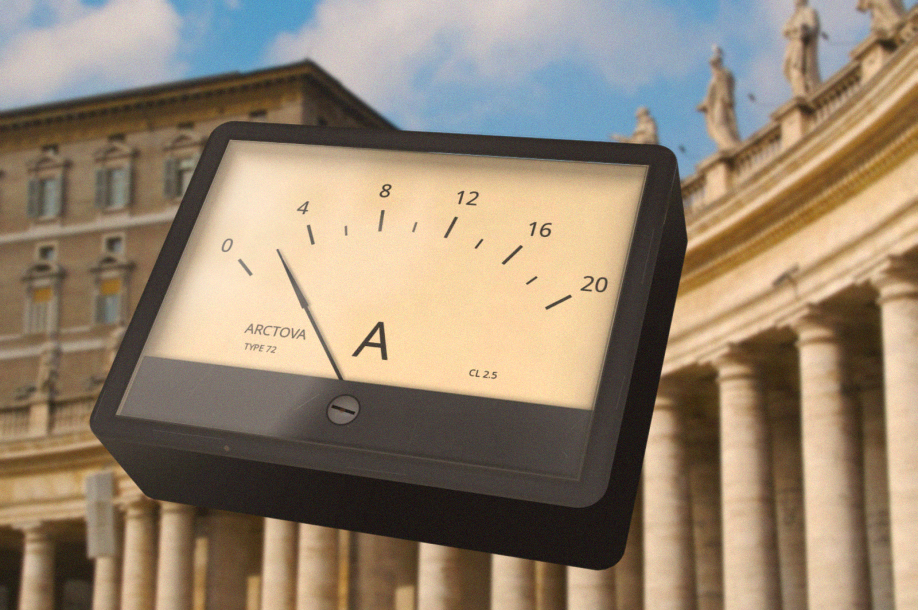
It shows value=2 unit=A
